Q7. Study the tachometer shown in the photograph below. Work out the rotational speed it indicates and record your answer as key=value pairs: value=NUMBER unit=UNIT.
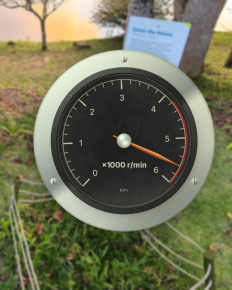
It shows value=5600 unit=rpm
